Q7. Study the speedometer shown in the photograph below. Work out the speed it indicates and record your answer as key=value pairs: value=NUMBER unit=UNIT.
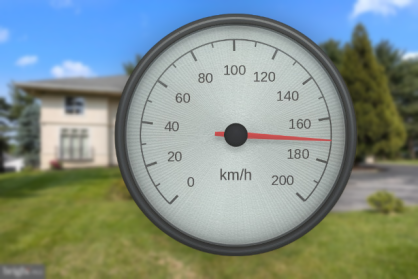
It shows value=170 unit=km/h
